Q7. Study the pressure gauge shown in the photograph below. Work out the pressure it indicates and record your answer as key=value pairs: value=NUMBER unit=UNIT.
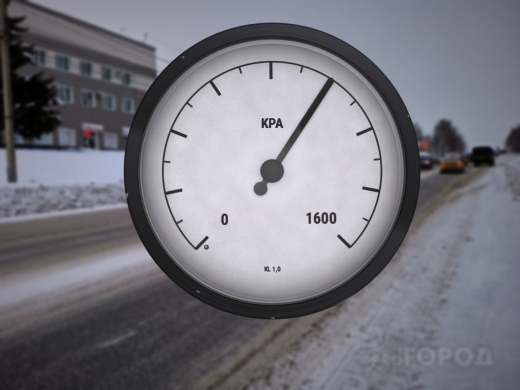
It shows value=1000 unit=kPa
